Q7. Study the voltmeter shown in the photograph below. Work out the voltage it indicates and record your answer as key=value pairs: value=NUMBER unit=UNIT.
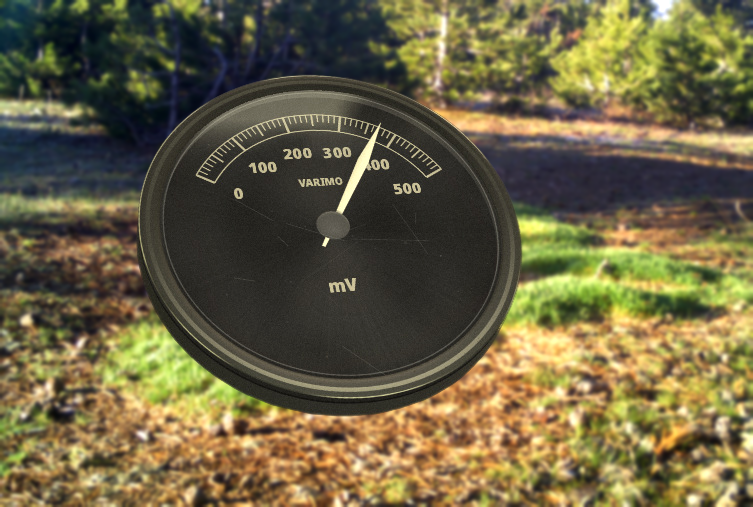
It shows value=370 unit=mV
